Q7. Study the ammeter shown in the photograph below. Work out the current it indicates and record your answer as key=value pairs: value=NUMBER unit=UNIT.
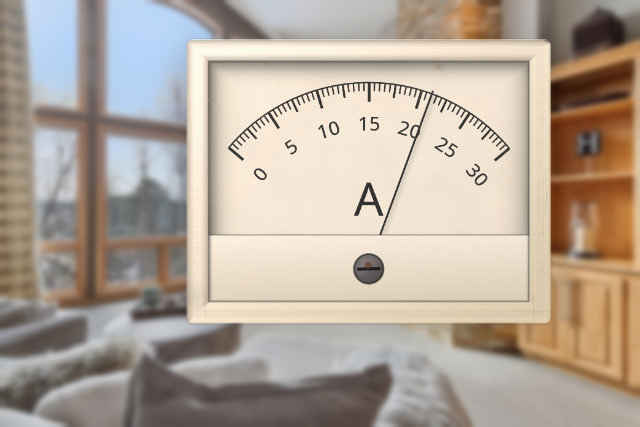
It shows value=21 unit=A
